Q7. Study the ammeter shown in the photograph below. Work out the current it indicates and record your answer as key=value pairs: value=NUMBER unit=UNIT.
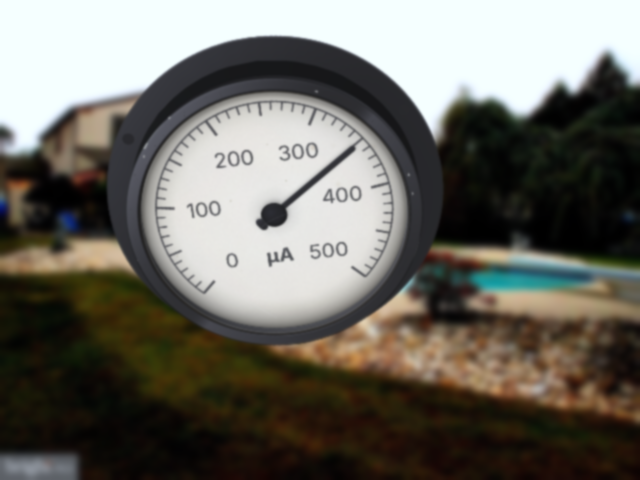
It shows value=350 unit=µA
